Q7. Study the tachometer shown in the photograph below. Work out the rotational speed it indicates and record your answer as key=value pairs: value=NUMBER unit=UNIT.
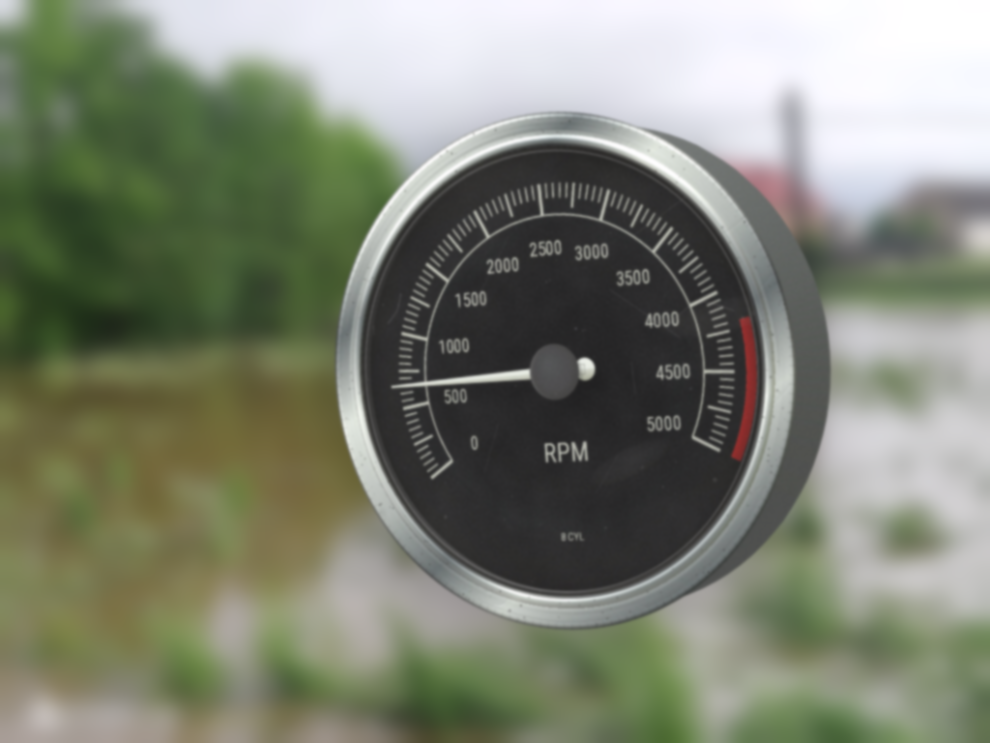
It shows value=650 unit=rpm
